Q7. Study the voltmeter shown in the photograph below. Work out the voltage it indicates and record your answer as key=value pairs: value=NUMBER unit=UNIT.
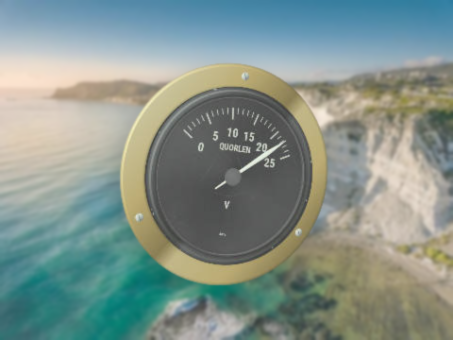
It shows value=22 unit=V
